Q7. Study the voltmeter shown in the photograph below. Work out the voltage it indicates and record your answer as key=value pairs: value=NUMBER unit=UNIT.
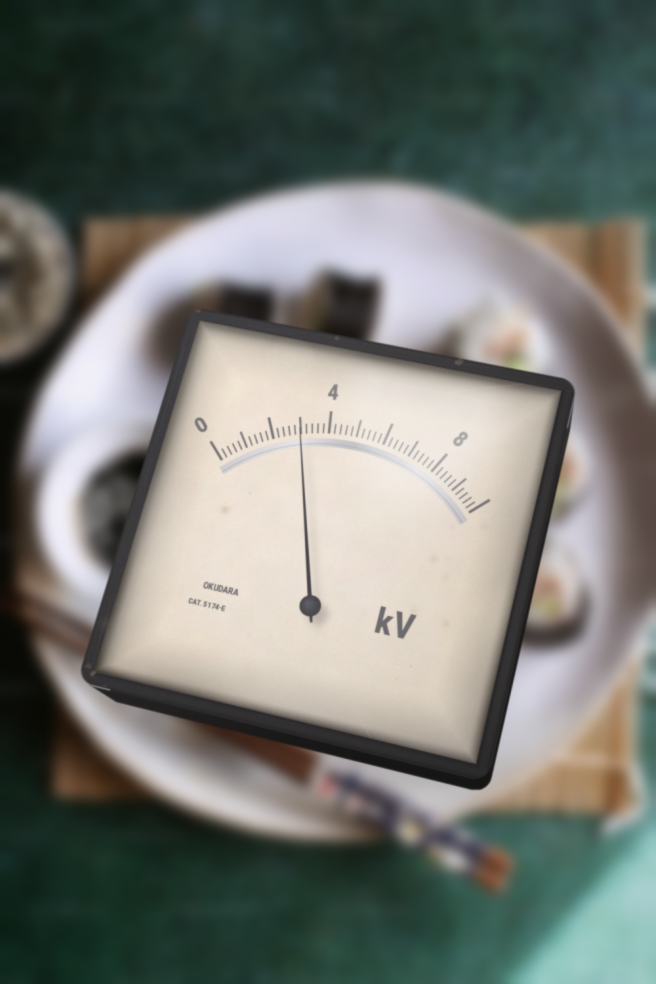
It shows value=3 unit=kV
